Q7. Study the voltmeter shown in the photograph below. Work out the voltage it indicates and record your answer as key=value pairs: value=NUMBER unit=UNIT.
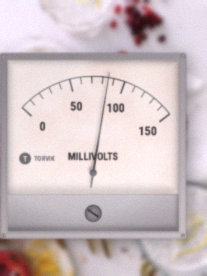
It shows value=85 unit=mV
